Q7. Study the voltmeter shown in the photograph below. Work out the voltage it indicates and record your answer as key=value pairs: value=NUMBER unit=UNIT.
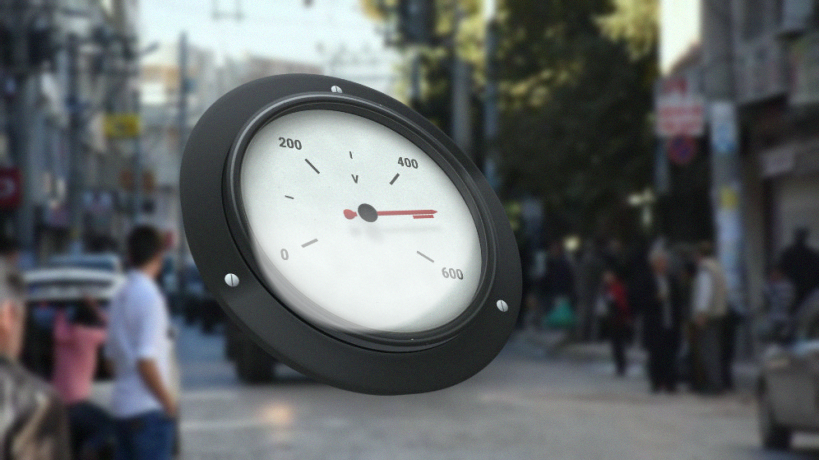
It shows value=500 unit=V
